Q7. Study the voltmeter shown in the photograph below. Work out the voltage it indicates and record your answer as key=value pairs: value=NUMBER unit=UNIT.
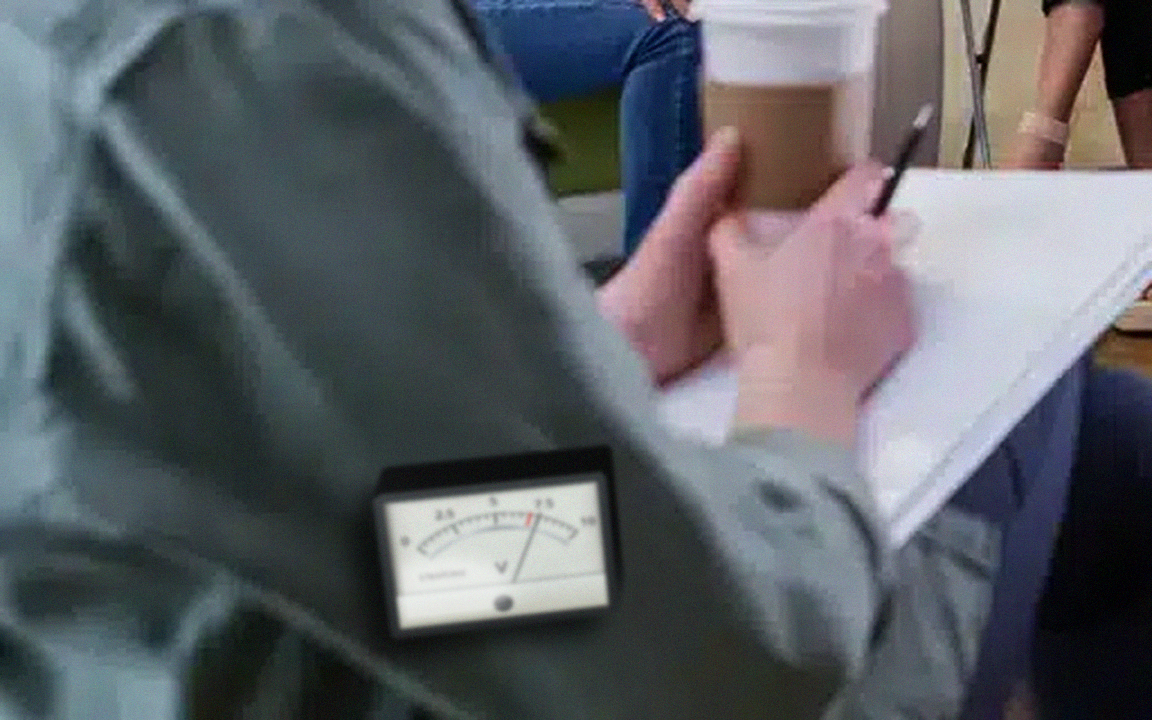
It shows value=7.5 unit=V
